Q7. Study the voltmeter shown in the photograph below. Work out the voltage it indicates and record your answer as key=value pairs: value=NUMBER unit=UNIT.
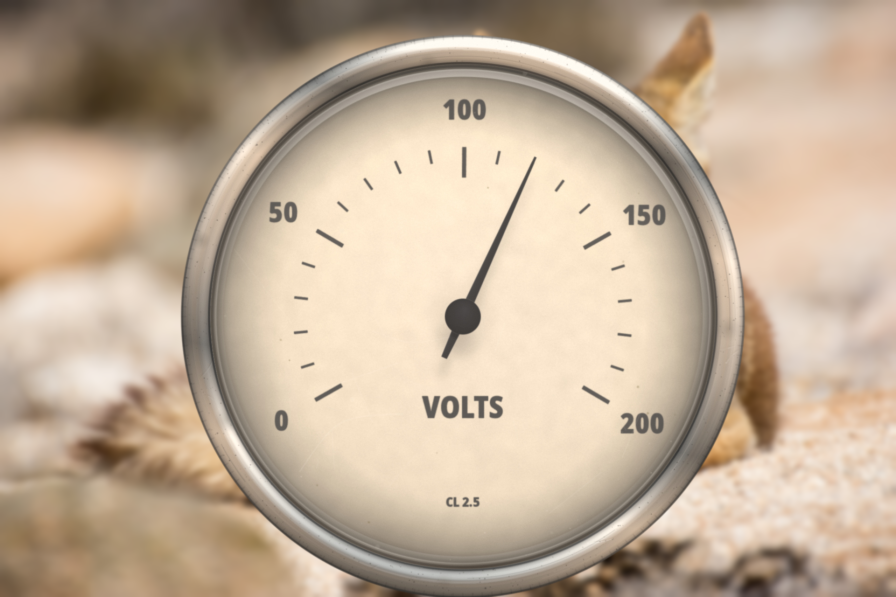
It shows value=120 unit=V
